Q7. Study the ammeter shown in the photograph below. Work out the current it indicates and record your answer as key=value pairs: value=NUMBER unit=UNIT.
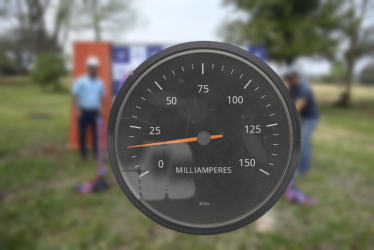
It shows value=15 unit=mA
